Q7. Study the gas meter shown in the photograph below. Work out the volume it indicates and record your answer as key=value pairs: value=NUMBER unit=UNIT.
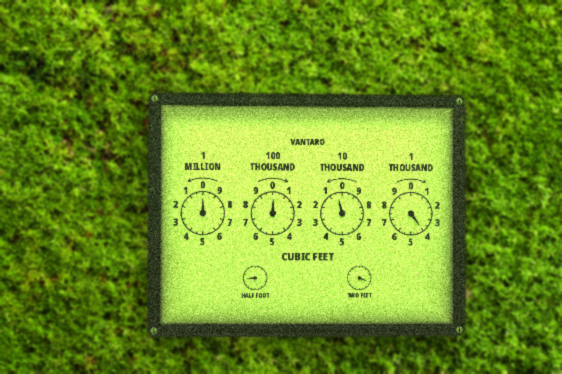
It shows value=400 unit=ft³
